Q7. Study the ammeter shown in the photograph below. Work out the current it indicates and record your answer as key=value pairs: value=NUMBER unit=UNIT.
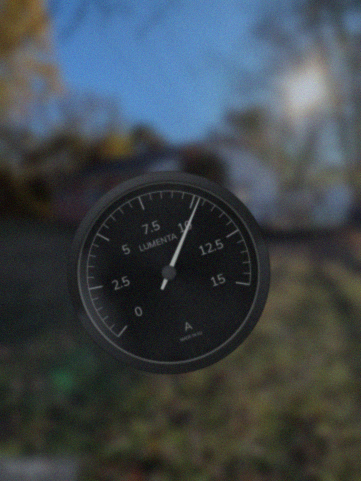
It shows value=10.25 unit=A
